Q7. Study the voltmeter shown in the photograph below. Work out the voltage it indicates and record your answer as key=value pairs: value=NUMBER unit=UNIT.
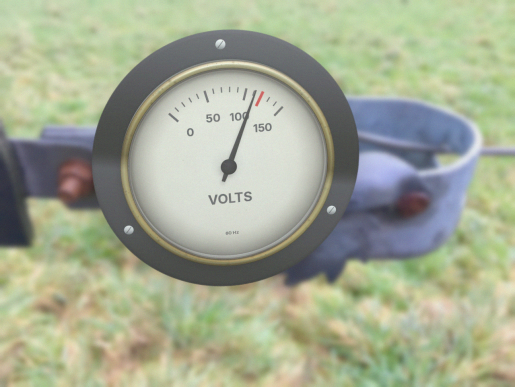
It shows value=110 unit=V
